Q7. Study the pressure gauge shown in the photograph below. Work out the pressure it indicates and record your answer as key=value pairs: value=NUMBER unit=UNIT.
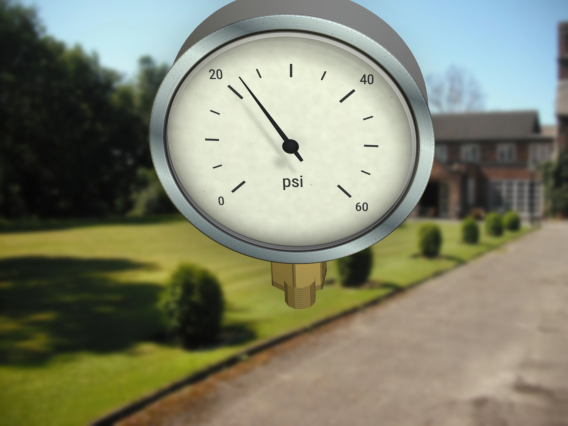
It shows value=22.5 unit=psi
